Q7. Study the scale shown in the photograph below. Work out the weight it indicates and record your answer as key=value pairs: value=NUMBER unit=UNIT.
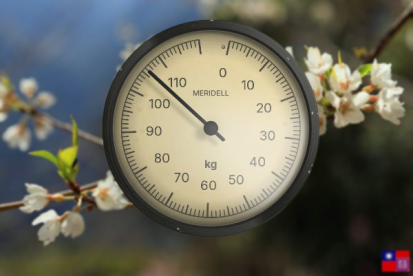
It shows value=106 unit=kg
